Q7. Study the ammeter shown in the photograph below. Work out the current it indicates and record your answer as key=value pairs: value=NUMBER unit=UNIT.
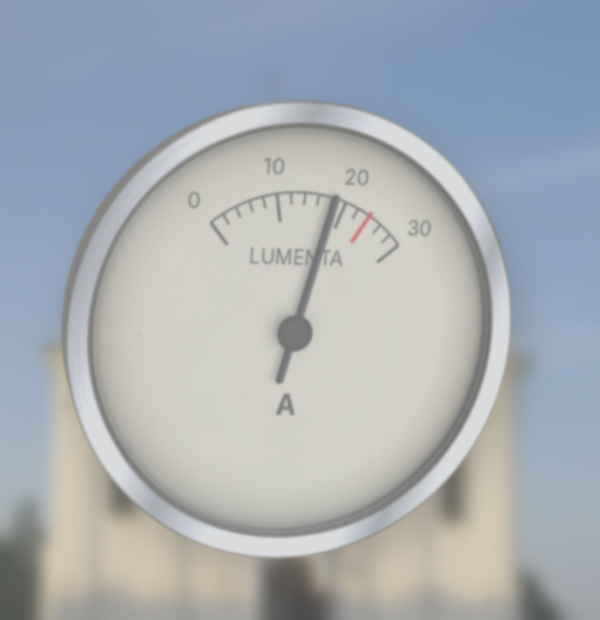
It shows value=18 unit=A
